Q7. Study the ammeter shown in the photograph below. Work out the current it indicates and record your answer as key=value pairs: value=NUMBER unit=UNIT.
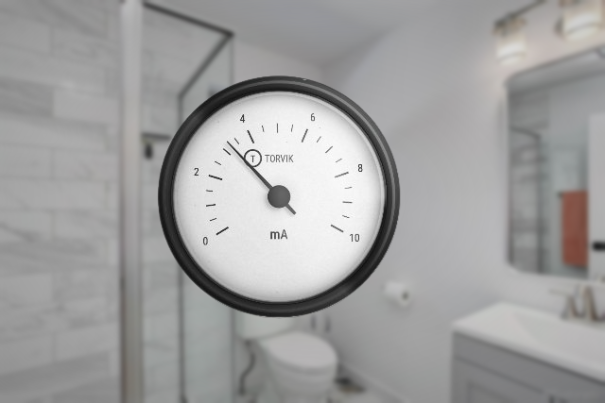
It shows value=3.25 unit=mA
